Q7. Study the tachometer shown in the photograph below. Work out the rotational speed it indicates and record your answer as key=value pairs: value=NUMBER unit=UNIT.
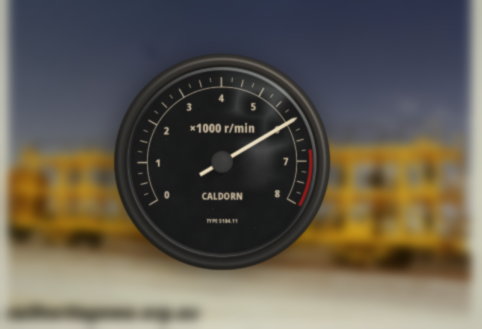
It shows value=6000 unit=rpm
